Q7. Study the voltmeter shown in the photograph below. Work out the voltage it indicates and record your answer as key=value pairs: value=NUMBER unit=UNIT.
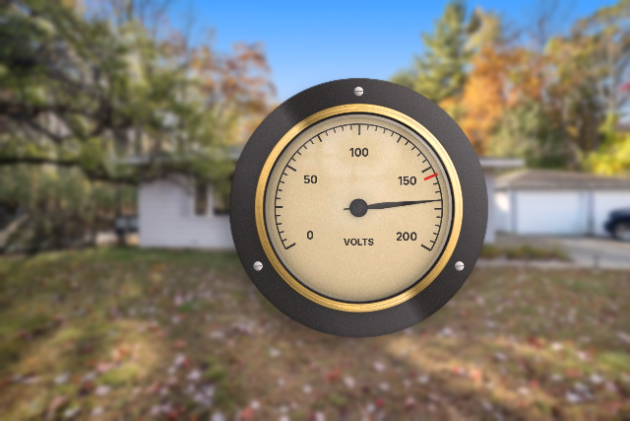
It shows value=170 unit=V
